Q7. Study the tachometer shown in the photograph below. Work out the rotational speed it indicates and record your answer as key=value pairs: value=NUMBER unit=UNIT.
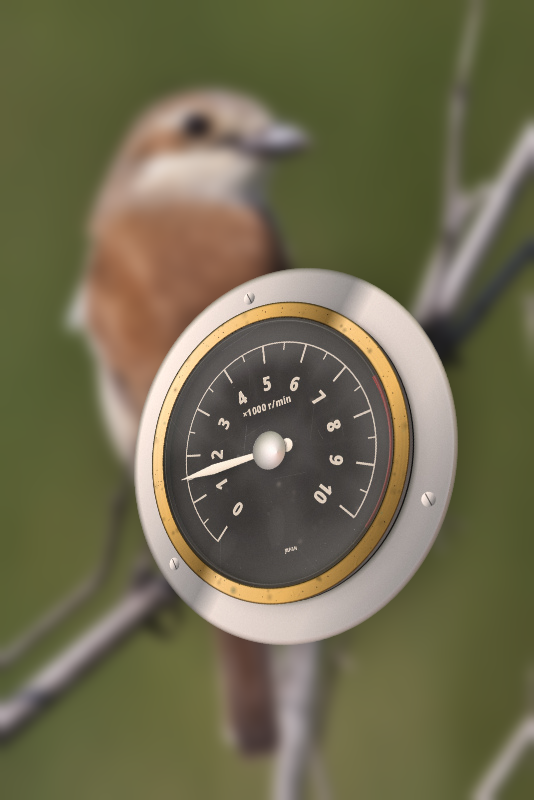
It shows value=1500 unit=rpm
